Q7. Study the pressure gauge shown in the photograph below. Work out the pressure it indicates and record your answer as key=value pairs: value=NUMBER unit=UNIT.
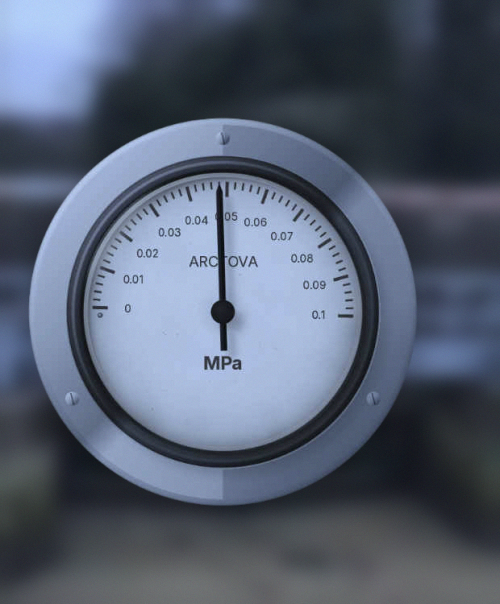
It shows value=0.048 unit=MPa
